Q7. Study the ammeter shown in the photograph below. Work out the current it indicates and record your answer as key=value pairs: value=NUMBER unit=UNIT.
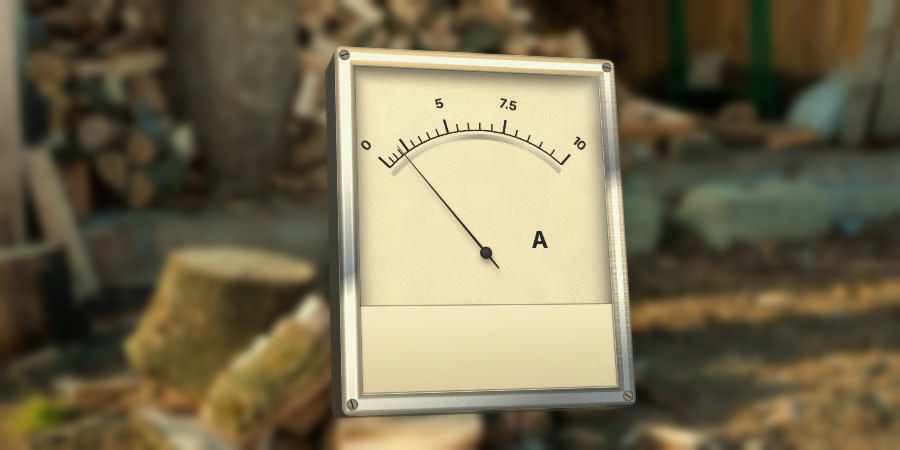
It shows value=2 unit=A
